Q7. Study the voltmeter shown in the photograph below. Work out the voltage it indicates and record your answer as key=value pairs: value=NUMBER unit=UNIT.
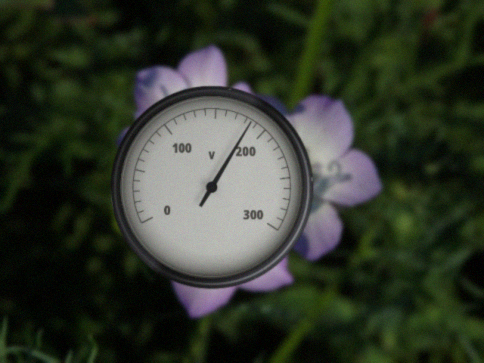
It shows value=185 unit=V
